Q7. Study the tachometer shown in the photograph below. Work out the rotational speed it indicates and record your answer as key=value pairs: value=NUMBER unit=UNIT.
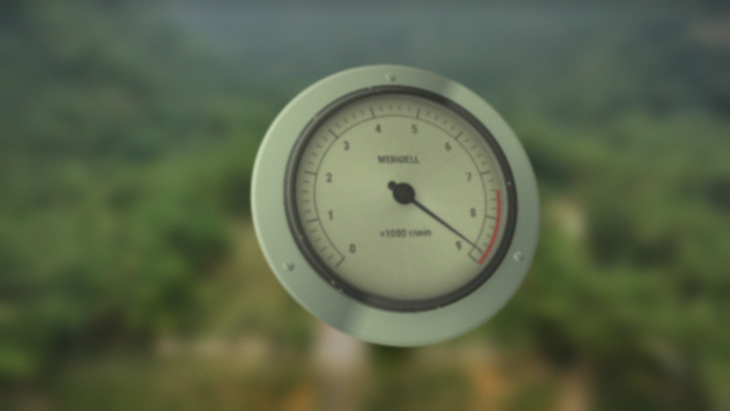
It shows value=8800 unit=rpm
